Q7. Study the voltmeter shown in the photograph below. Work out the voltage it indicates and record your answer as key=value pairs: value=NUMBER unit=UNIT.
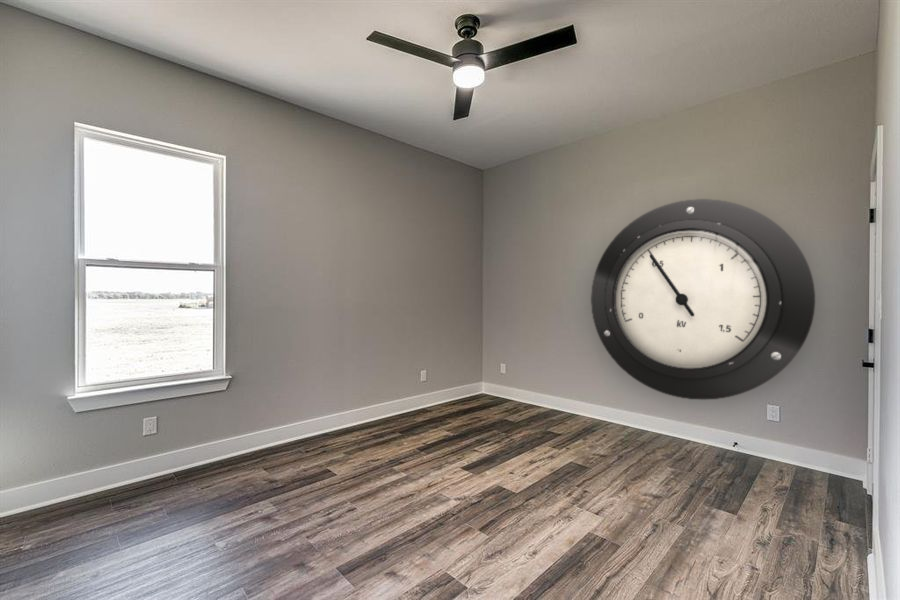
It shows value=0.5 unit=kV
